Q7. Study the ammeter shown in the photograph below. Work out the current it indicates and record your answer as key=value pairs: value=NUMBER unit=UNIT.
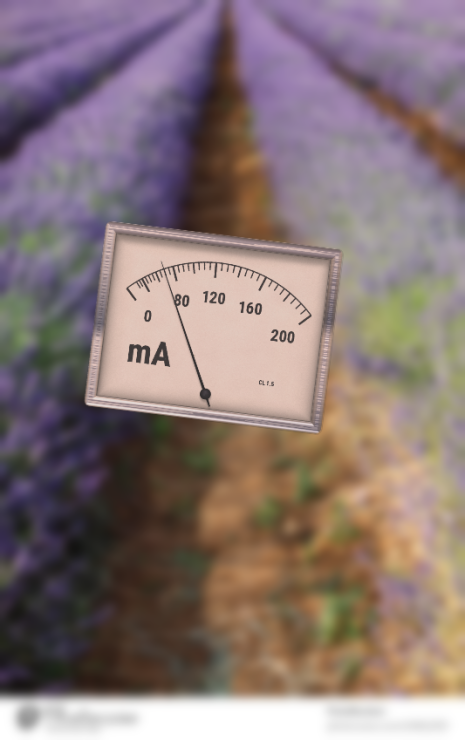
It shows value=70 unit=mA
